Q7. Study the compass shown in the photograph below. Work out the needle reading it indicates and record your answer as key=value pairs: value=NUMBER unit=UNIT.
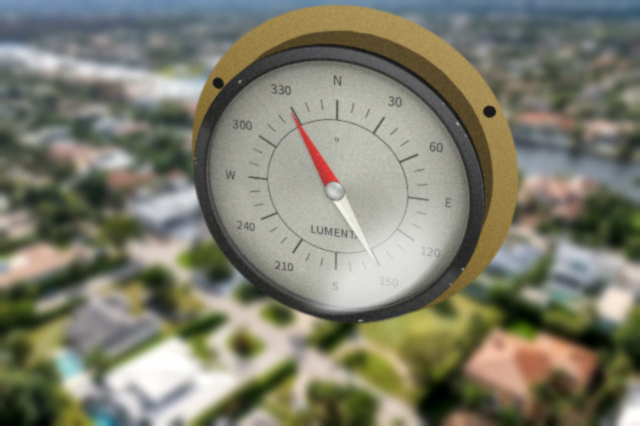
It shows value=330 unit=°
